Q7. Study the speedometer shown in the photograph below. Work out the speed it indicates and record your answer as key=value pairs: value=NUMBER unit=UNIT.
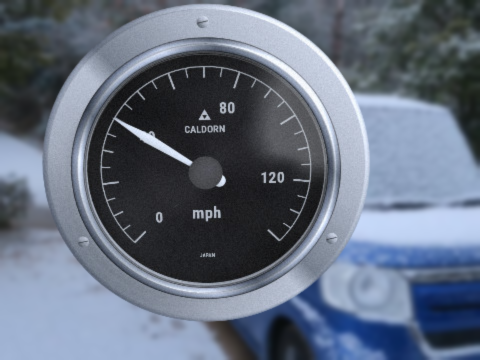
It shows value=40 unit=mph
